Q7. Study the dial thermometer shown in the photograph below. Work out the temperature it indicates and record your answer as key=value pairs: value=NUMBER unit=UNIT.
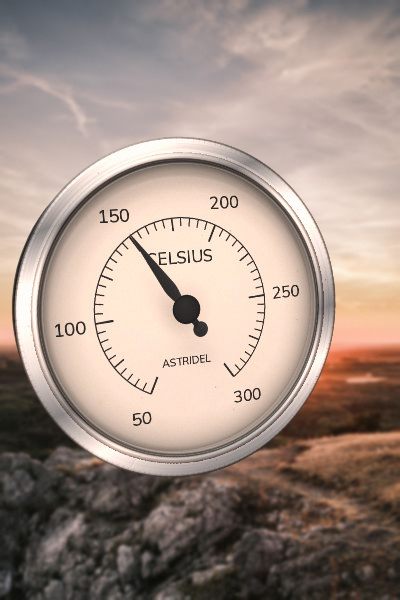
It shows value=150 unit=°C
